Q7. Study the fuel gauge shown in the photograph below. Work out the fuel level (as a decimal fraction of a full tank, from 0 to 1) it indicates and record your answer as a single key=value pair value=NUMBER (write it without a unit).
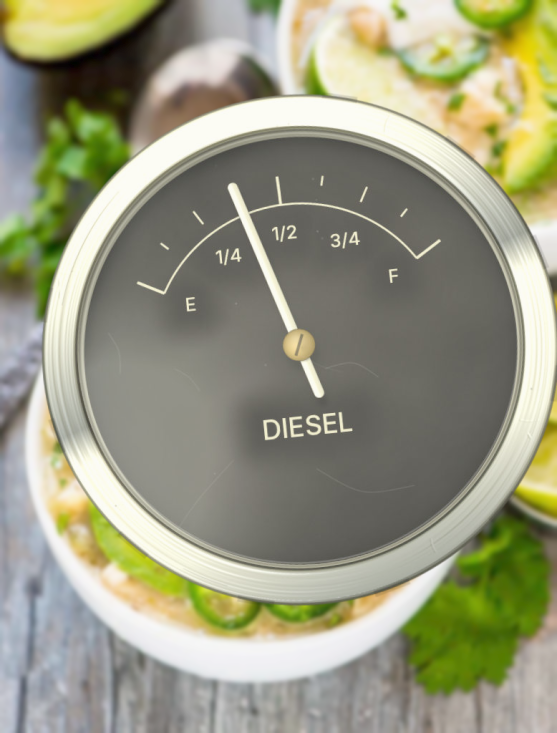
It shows value=0.375
